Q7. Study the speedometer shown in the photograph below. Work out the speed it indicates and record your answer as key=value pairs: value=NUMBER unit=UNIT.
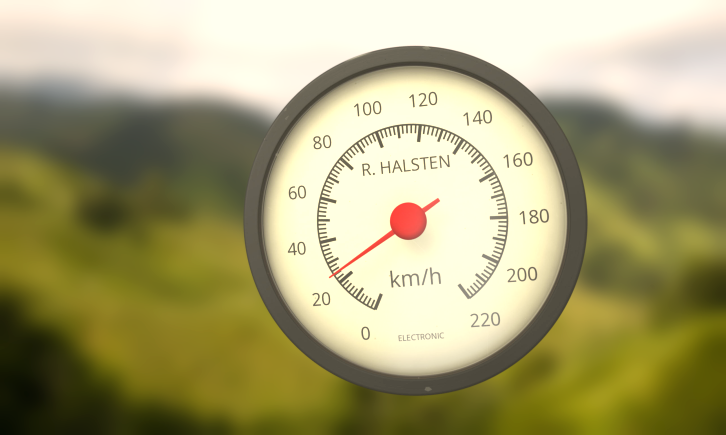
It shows value=24 unit=km/h
